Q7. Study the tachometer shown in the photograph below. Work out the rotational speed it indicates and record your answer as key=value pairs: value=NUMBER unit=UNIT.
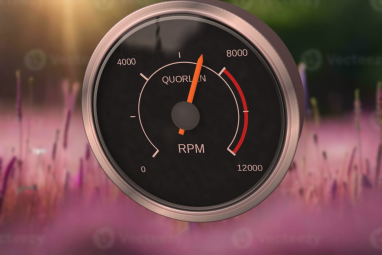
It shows value=7000 unit=rpm
